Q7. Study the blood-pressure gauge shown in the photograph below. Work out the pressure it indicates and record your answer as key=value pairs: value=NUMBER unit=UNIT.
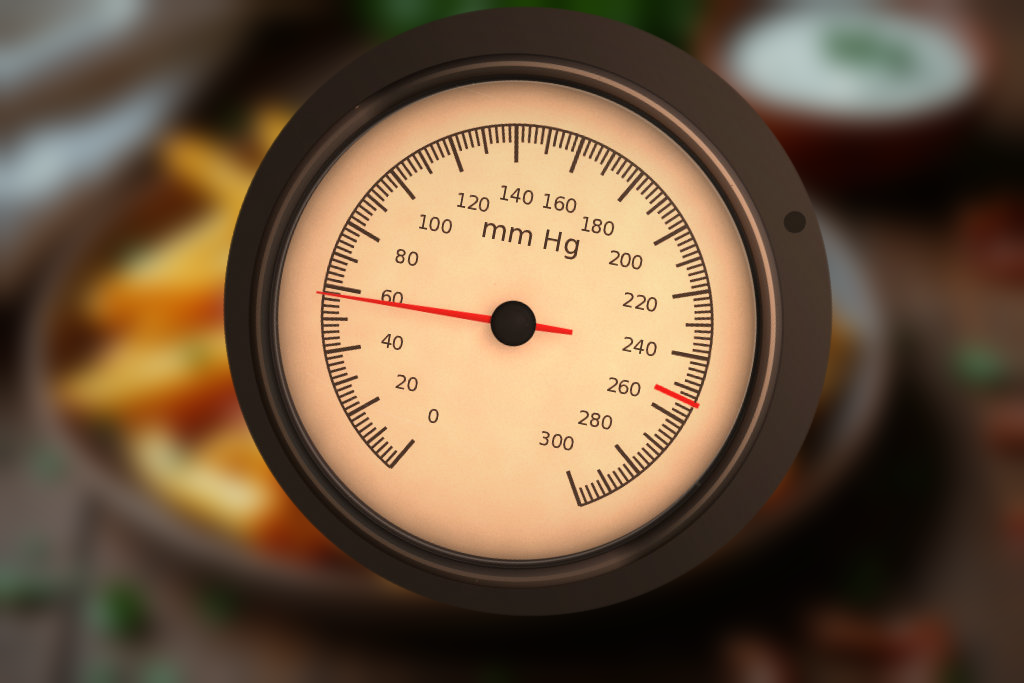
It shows value=58 unit=mmHg
